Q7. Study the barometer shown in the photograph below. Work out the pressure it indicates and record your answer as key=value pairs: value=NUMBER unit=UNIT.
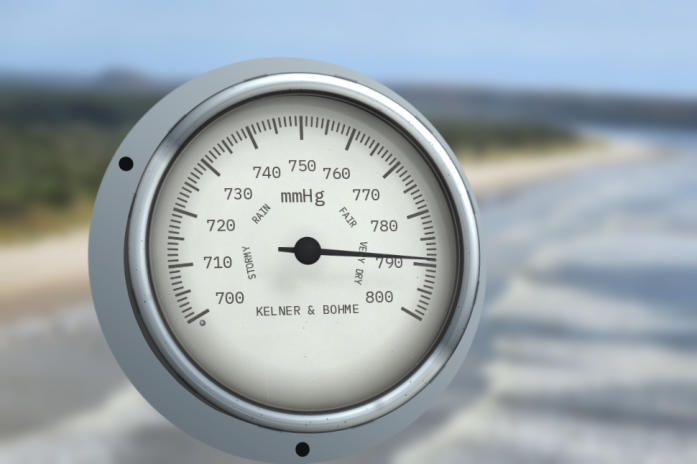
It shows value=789 unit=mmHg
